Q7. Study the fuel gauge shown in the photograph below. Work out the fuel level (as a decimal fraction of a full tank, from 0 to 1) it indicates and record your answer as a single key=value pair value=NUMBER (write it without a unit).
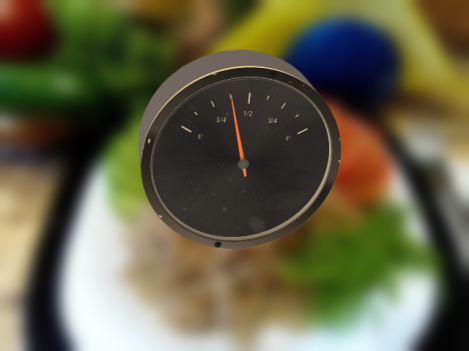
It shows value=0.375
